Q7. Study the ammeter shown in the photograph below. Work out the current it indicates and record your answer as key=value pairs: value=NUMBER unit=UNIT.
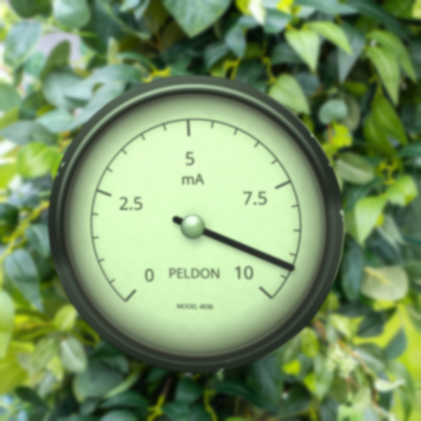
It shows value=9.25 unit=mA
